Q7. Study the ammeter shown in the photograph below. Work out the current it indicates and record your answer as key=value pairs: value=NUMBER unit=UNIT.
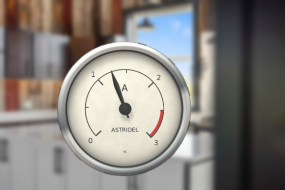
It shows value=1.25 unit=A
